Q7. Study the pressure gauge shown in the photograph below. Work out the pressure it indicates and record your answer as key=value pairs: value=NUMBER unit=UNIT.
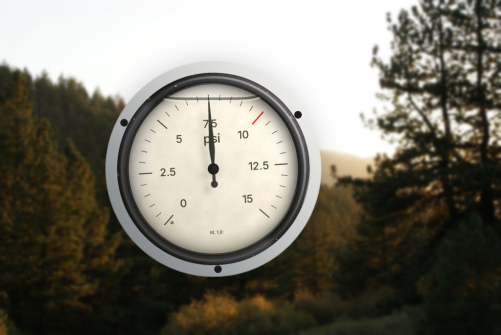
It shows value=7.5 unit=psi
